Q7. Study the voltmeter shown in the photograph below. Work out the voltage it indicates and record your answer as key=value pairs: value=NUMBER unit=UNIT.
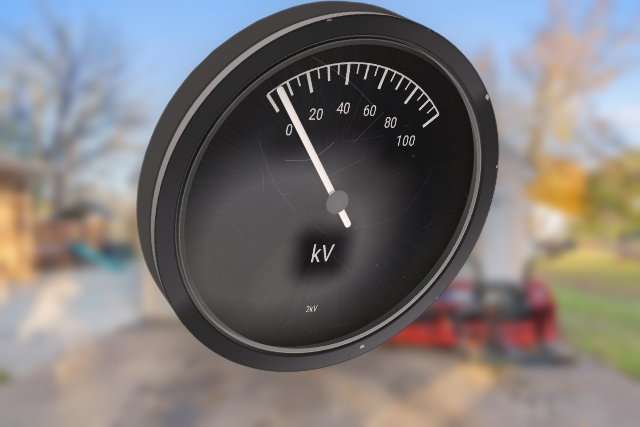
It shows value=5 unit=kV
